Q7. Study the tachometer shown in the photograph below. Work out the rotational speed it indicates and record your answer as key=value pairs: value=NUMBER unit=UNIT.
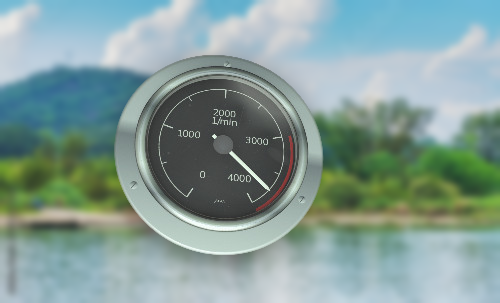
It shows value=3750 unit=rpm
